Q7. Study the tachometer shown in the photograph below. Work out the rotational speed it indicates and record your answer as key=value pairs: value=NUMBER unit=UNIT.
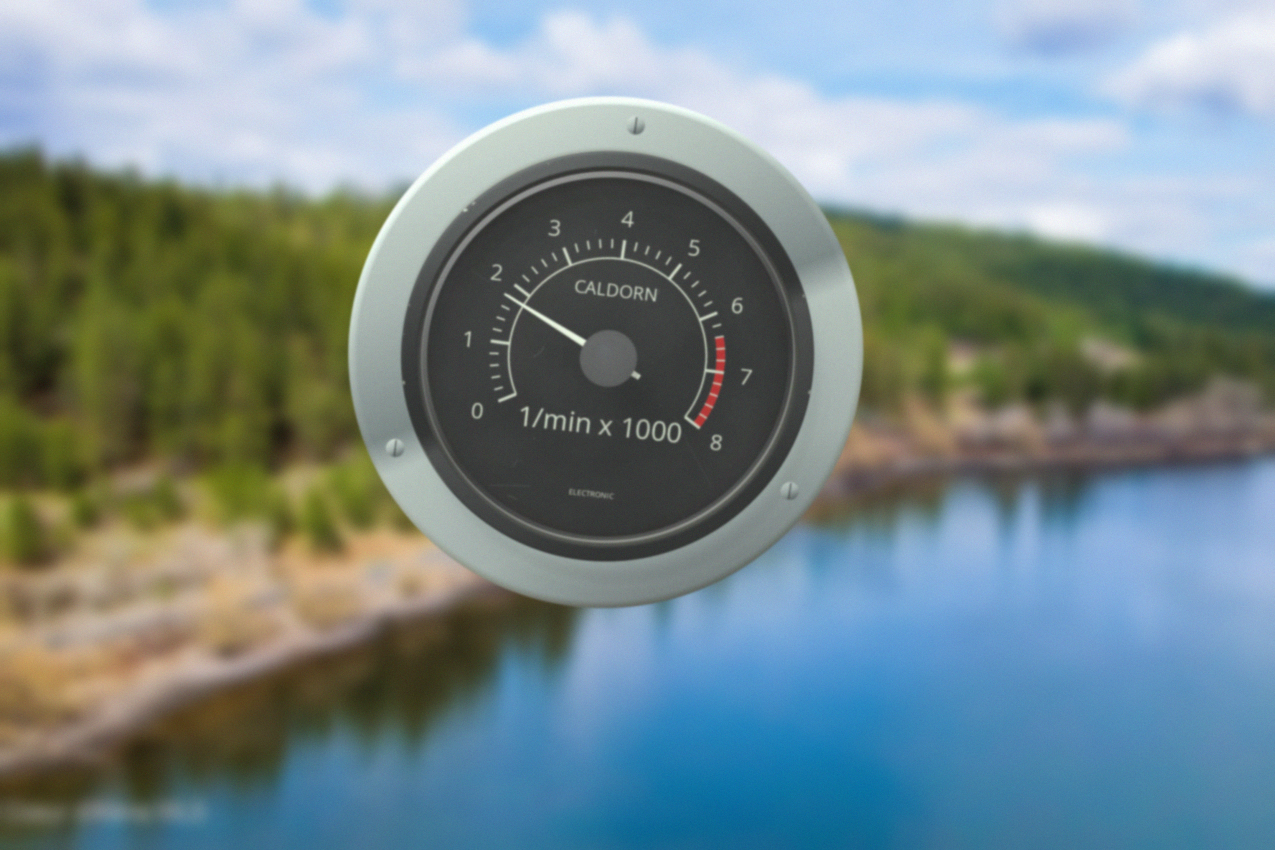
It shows value=1800 unit=rpm
